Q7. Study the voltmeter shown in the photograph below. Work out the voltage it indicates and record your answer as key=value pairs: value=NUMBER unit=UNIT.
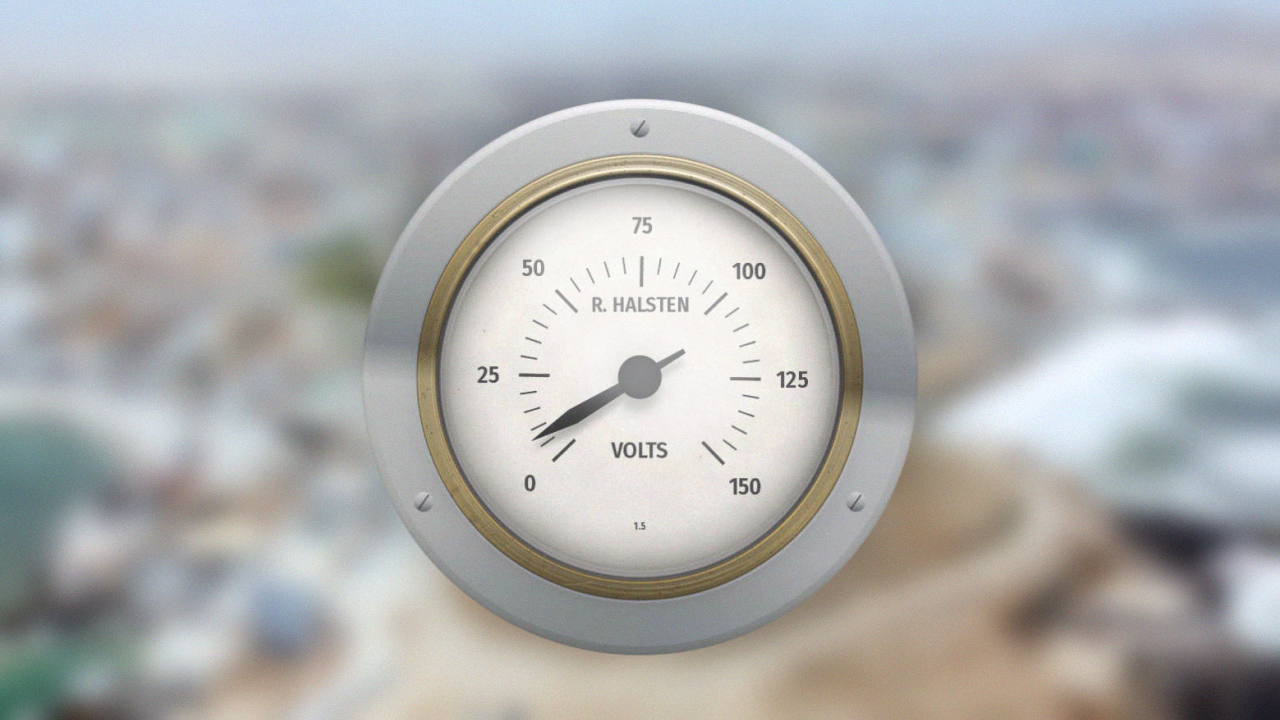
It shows value=7.5 unit=V
